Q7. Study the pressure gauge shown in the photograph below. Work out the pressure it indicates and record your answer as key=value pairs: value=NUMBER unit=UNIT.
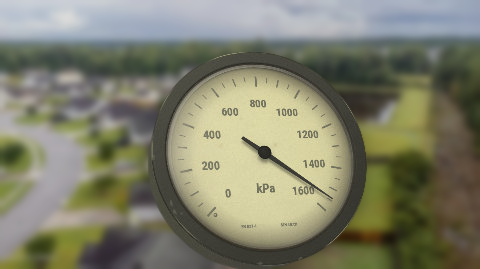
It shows value=1550 unit=kPa
